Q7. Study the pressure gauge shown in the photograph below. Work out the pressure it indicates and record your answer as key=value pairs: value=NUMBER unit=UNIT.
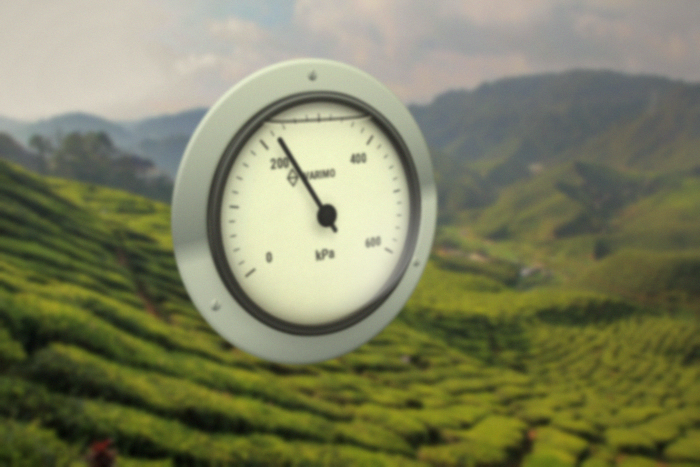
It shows value=220 unit=kPa
